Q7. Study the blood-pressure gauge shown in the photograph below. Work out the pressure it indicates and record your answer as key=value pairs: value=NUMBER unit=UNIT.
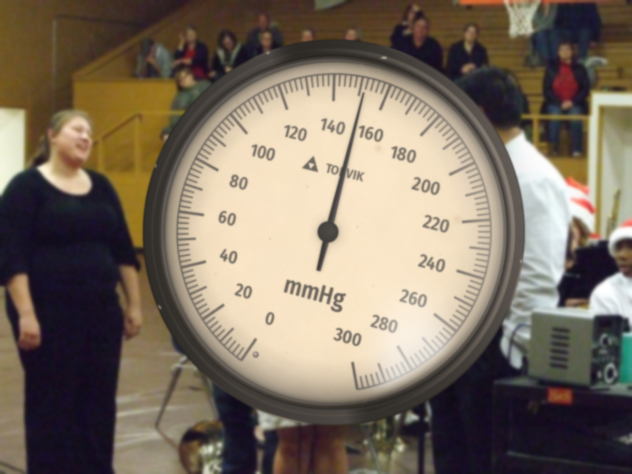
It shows value=152 unit=mmHg
